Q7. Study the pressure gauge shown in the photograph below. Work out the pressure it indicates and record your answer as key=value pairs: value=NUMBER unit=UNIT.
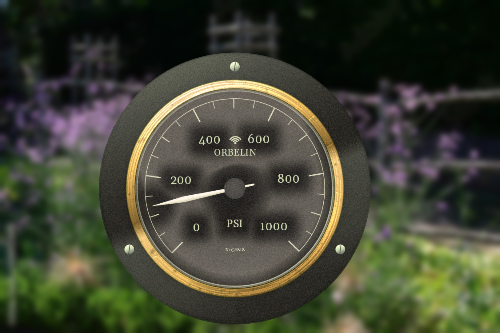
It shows value=125 unit=psi
